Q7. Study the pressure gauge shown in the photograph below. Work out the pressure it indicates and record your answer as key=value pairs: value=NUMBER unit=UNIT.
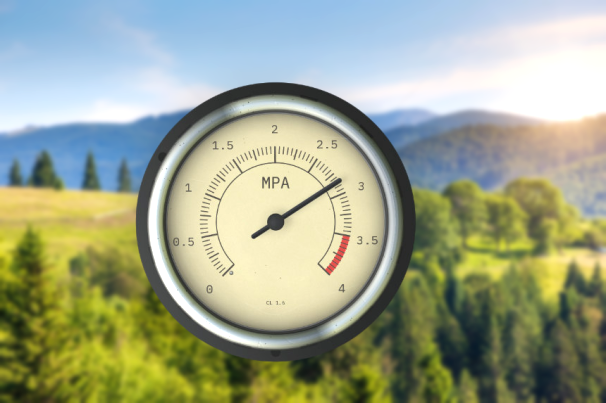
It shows value=2.85 unit=MPa
